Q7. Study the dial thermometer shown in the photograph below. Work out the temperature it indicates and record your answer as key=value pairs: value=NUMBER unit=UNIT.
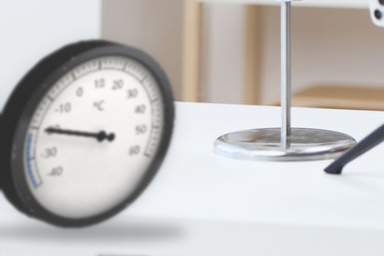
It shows value=-20 unit=°C
